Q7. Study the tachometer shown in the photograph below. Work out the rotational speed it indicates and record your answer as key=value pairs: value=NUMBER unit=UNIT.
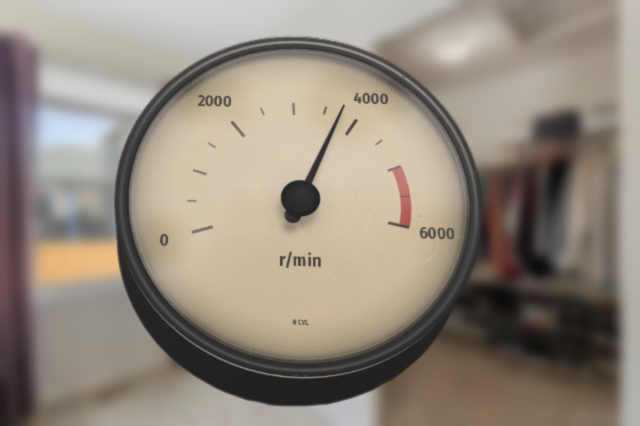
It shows value=3750 unit=rpm
